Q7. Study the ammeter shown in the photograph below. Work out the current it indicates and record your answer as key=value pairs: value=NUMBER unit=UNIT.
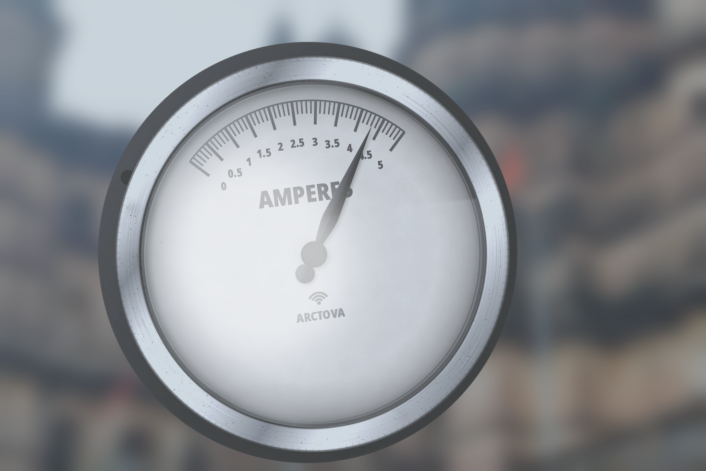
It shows value=4.3 unit=A
